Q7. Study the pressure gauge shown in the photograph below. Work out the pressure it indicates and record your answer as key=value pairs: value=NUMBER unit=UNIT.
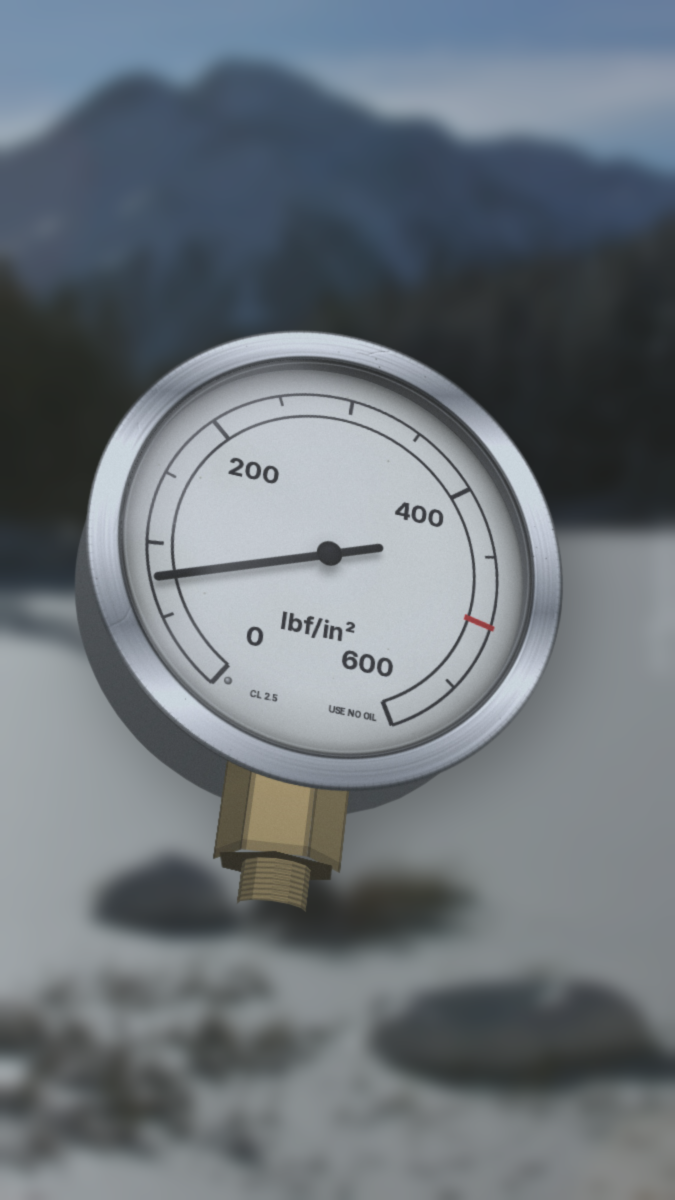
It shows value=75 unit=psi
